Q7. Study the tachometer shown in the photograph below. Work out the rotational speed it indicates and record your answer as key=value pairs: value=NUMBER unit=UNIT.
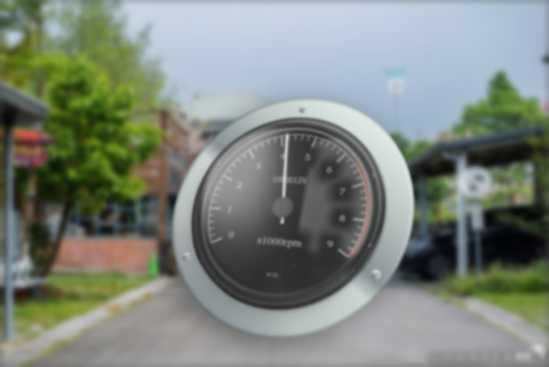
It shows value=4200 unit=rpm
